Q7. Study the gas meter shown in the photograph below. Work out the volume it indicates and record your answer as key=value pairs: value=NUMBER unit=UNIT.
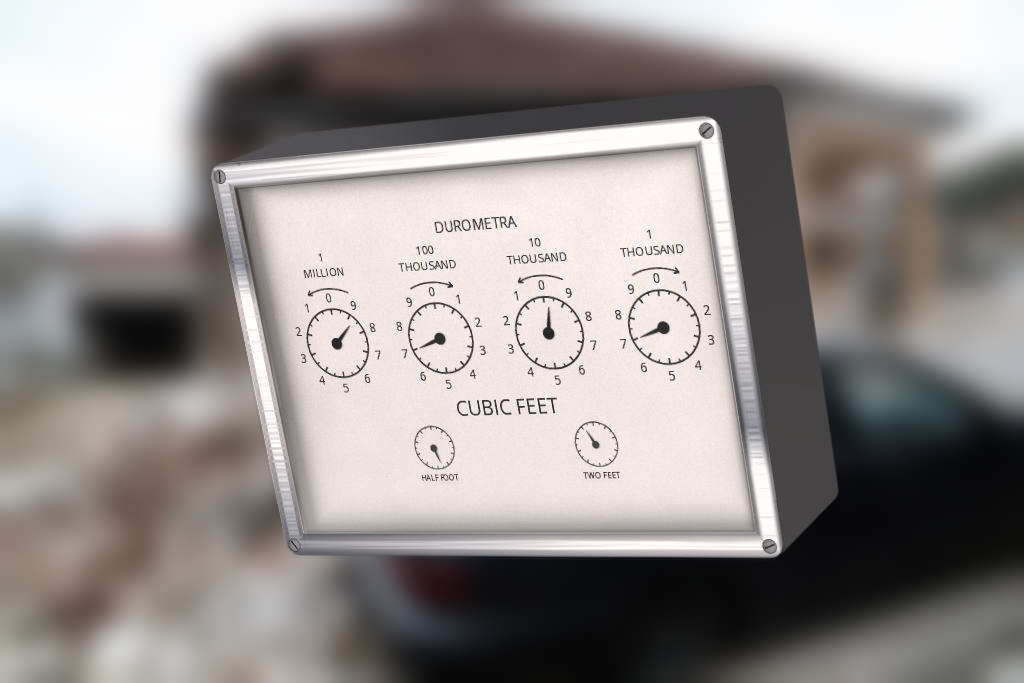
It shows value=869700 unit=ft³
